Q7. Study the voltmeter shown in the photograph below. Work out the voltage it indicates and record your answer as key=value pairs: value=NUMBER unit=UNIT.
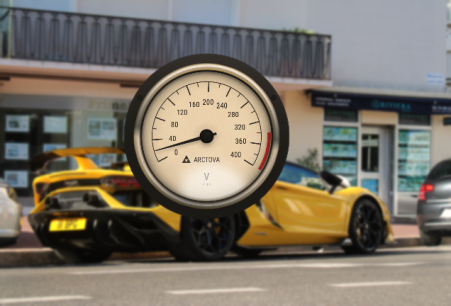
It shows value=20 unit=V
